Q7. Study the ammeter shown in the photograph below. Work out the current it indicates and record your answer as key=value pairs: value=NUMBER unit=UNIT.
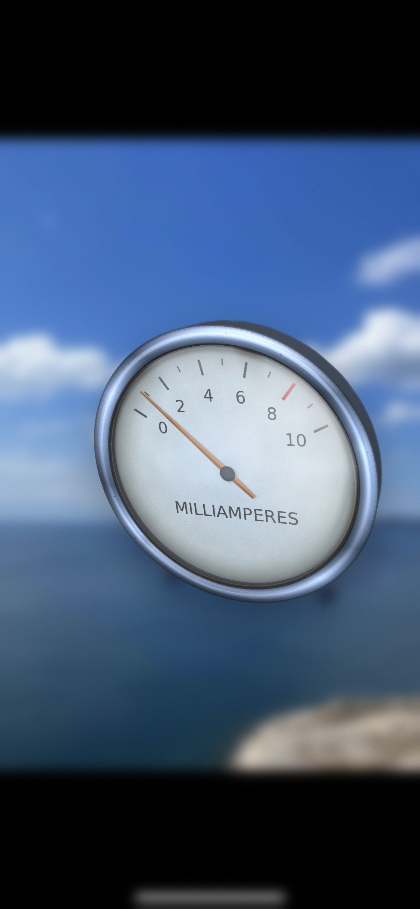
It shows value=1 unit=mA
